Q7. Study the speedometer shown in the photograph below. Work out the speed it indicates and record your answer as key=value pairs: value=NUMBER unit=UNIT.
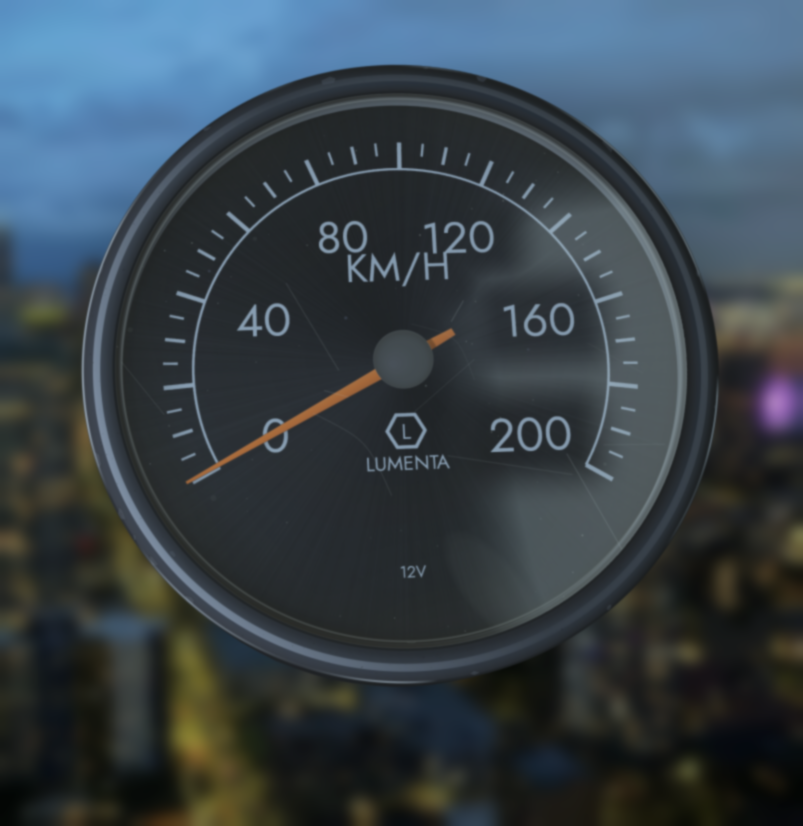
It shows value=0 unit=km/h
